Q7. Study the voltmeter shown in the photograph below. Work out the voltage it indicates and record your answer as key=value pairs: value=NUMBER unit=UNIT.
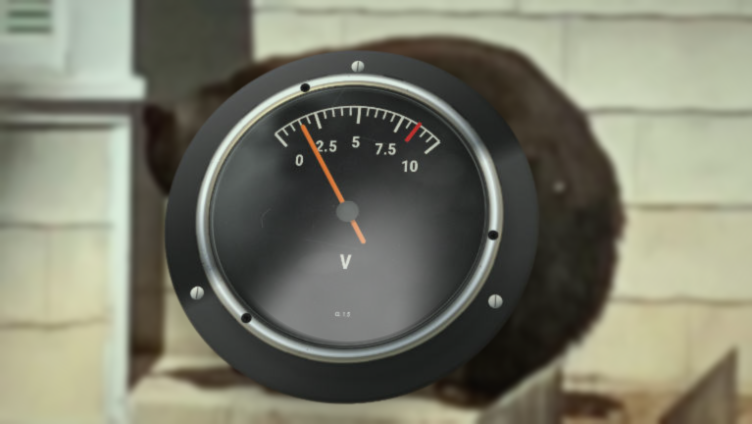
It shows value=1.5 unit=V
